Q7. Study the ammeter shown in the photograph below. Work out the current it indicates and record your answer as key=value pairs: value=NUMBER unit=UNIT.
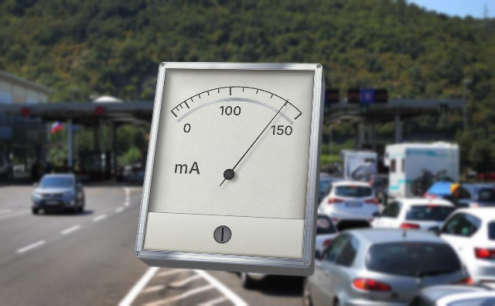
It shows value=140 unit=mA
